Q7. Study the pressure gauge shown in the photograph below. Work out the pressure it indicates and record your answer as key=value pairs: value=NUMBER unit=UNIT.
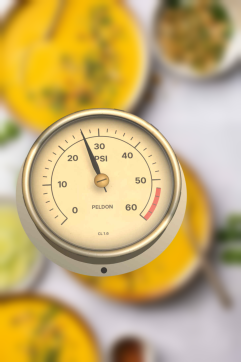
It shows value=26 unit=psi
